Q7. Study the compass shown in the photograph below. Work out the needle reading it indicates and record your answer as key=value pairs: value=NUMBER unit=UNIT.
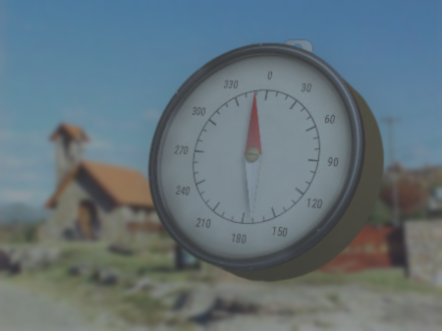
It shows value=350 unit=°
